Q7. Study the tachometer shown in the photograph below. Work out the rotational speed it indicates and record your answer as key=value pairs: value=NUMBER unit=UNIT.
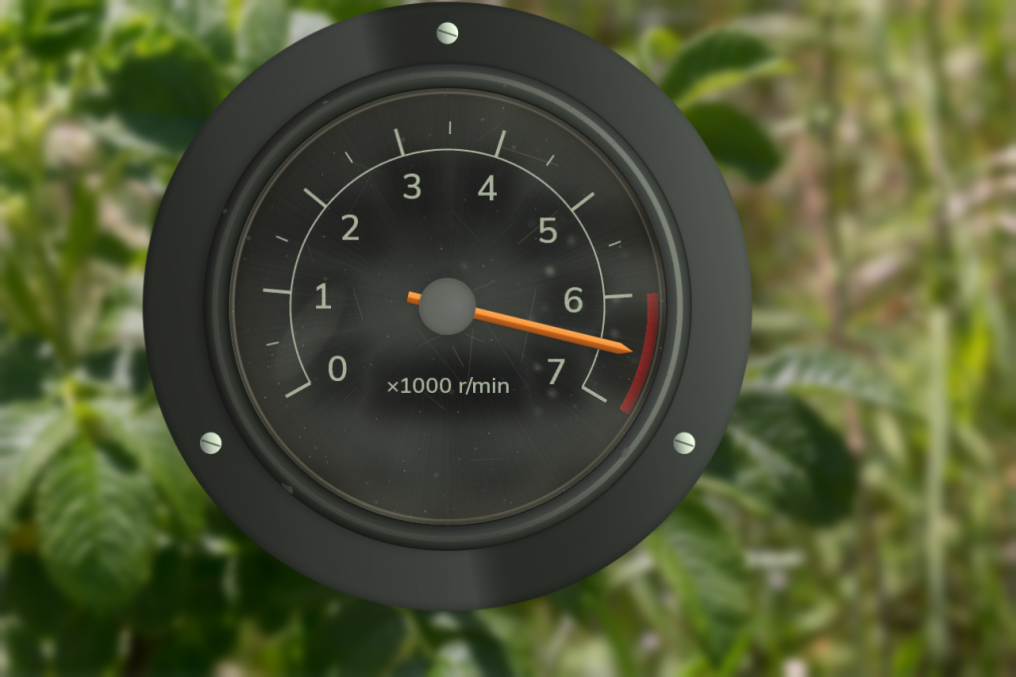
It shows value=6500 unit=rpm
